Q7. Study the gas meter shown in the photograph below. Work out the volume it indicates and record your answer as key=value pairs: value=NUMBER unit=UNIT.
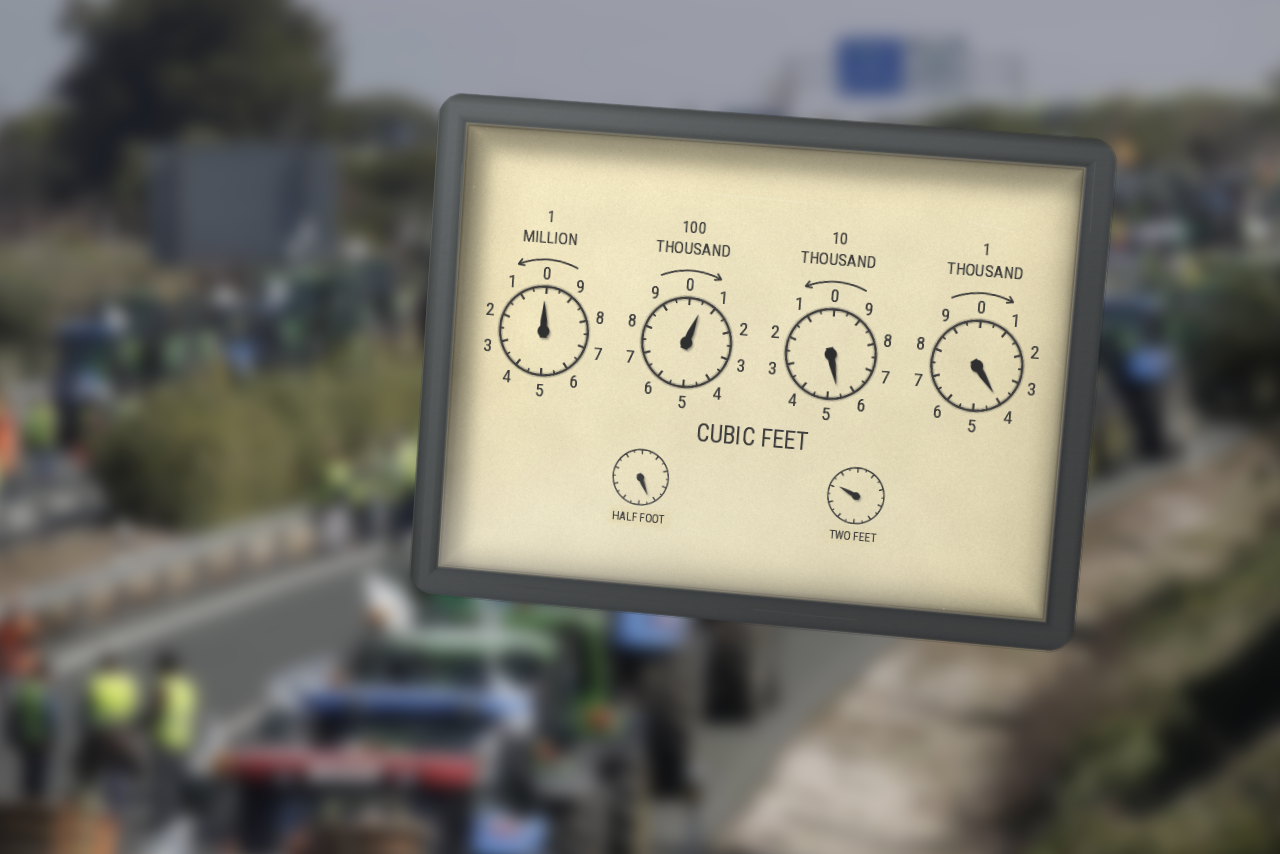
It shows value=5400 unit=ft³
